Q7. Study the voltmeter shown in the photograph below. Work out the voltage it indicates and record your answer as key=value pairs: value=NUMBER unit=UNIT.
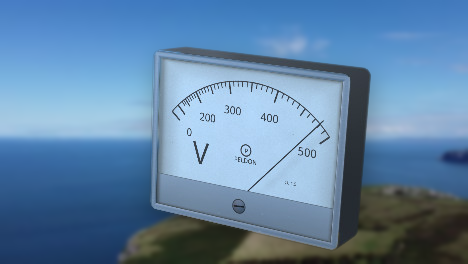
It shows value=480 unit=V
